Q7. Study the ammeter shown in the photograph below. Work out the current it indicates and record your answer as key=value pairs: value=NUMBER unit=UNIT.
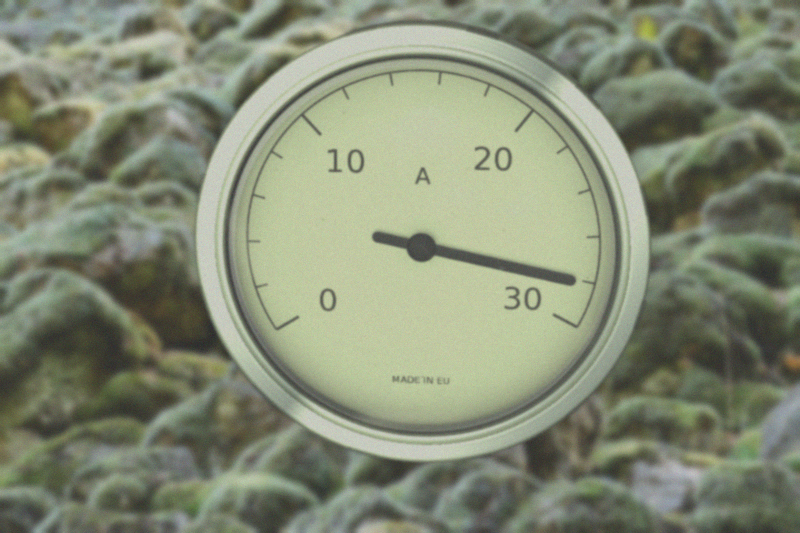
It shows value=28 unit=A
